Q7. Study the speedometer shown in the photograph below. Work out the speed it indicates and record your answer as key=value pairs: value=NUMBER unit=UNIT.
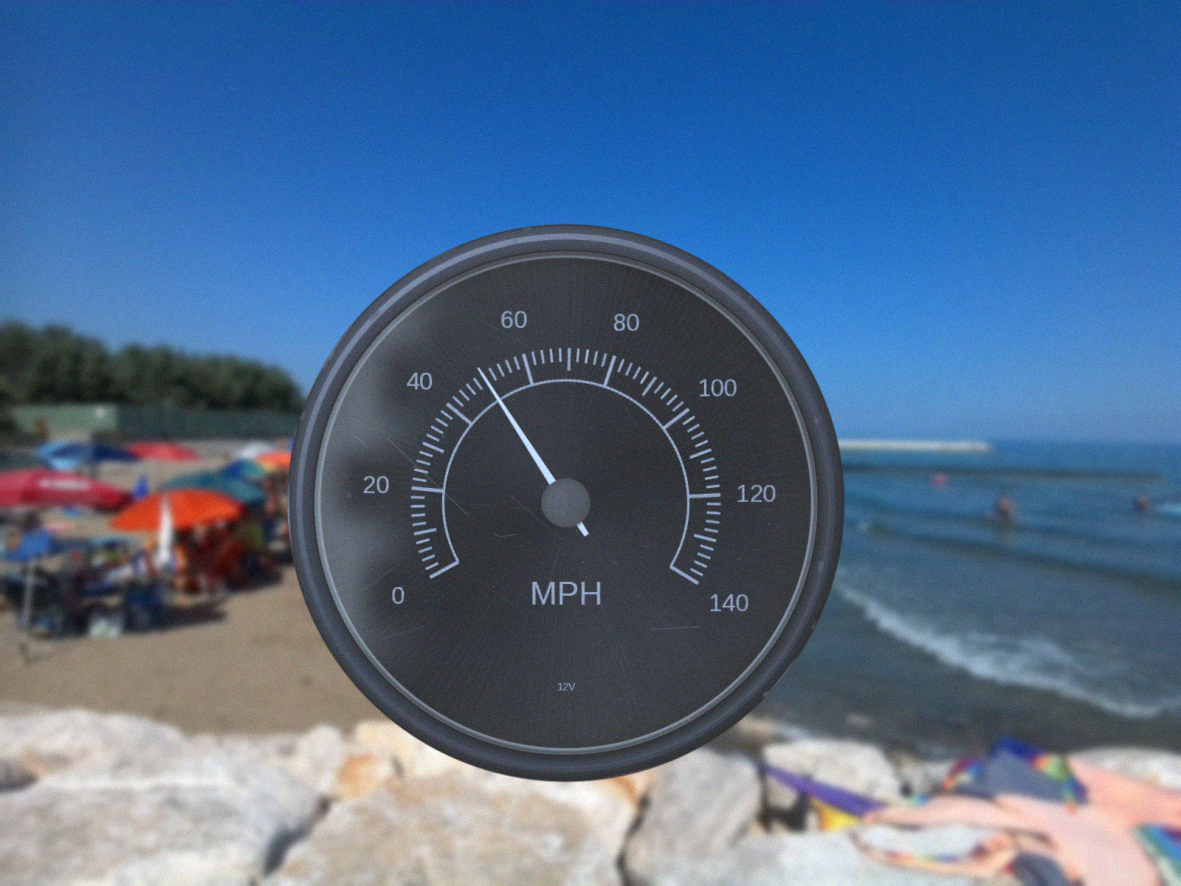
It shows value=50 unit=mph
